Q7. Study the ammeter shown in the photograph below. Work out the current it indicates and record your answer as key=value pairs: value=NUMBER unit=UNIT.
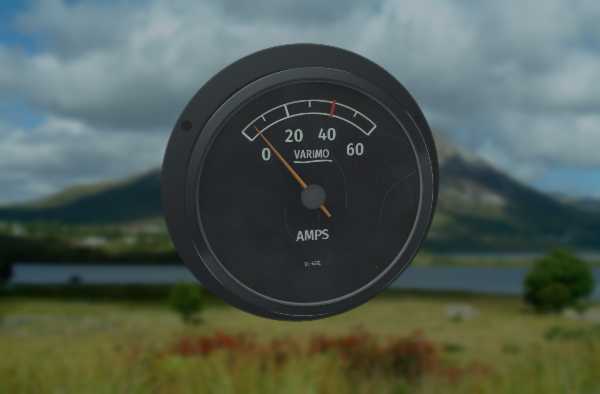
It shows value=5 unit=A
